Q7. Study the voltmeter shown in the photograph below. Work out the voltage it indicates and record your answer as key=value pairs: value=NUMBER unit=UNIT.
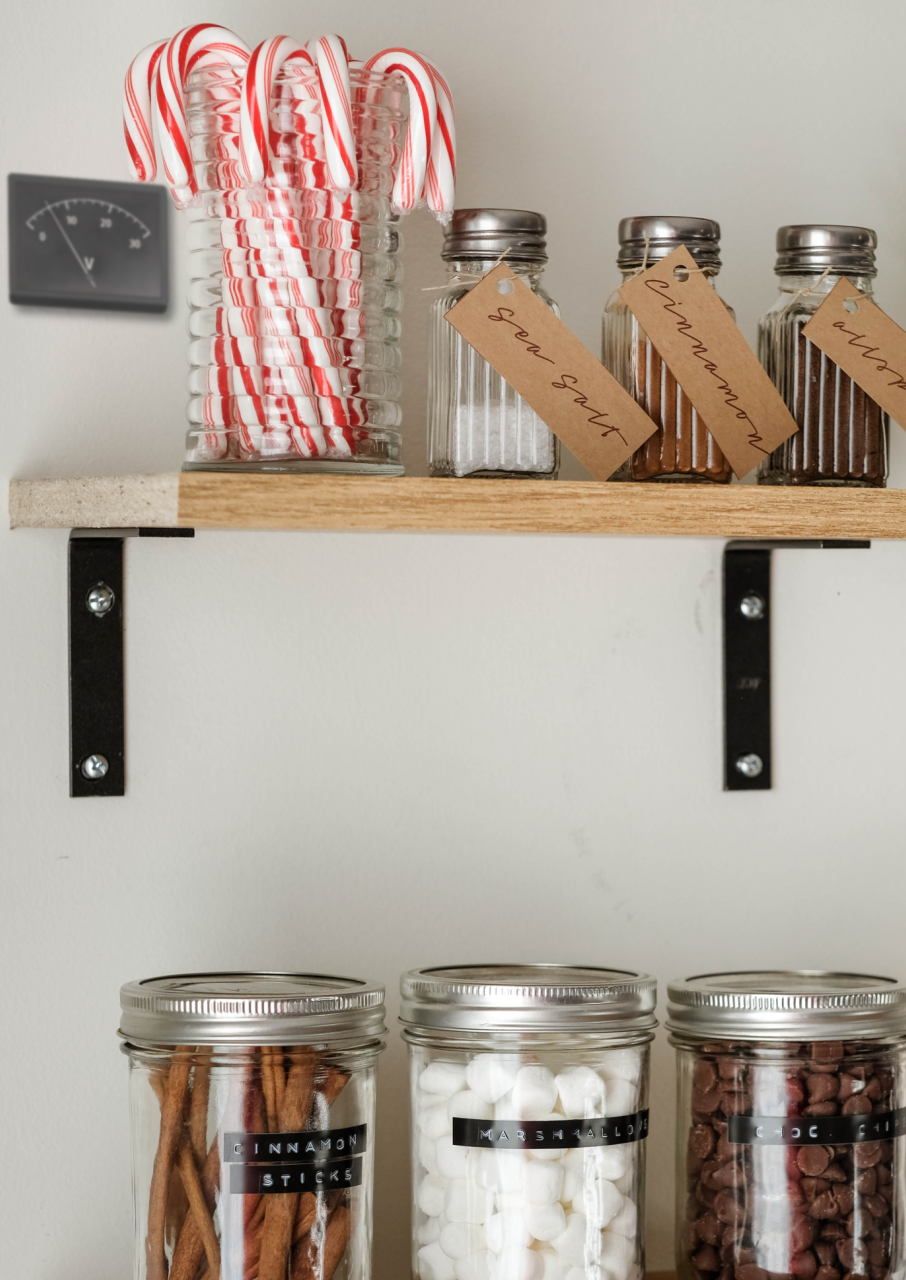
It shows value=6 unit=V
